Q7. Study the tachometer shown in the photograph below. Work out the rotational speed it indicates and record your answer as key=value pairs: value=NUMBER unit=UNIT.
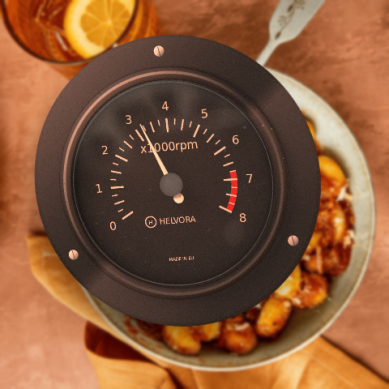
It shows value=3250 unit=rpm
